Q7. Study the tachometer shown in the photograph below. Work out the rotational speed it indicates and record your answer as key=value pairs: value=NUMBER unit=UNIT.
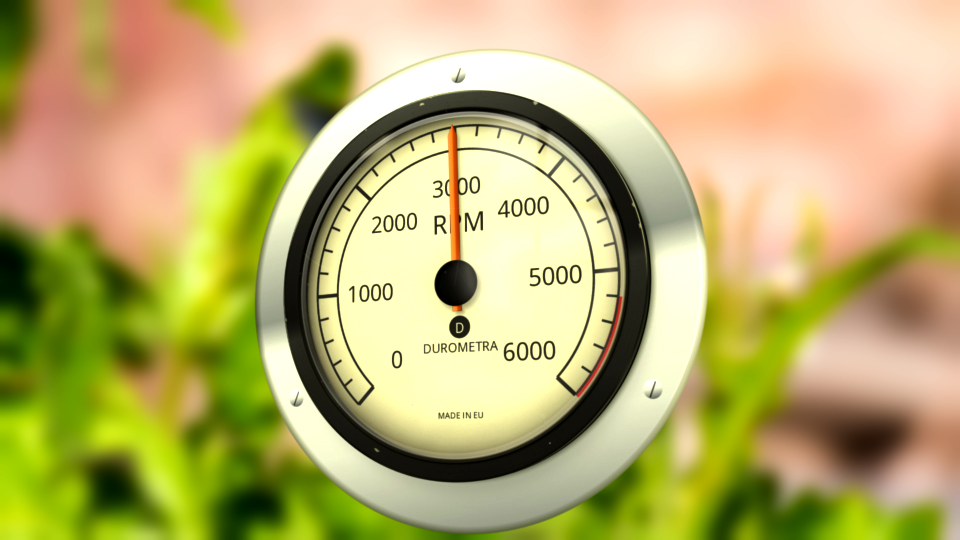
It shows value=3000 unit=rpm
